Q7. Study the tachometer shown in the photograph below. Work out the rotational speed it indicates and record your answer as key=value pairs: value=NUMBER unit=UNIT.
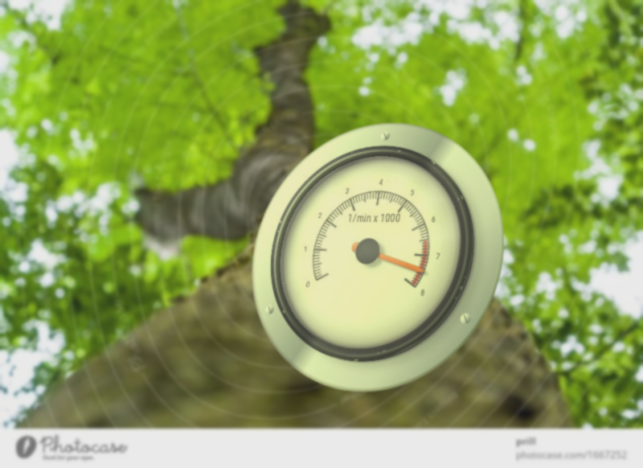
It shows value=7500 unit=rpm
